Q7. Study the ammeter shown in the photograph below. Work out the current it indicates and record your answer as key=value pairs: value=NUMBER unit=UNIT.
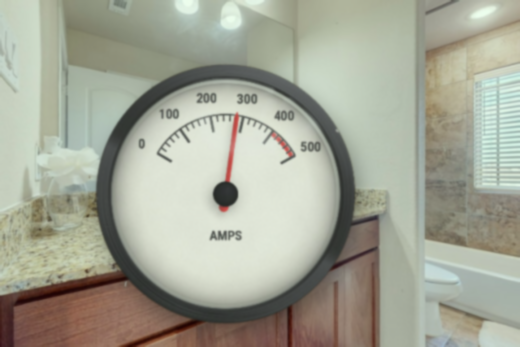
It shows value=280 unit=A
